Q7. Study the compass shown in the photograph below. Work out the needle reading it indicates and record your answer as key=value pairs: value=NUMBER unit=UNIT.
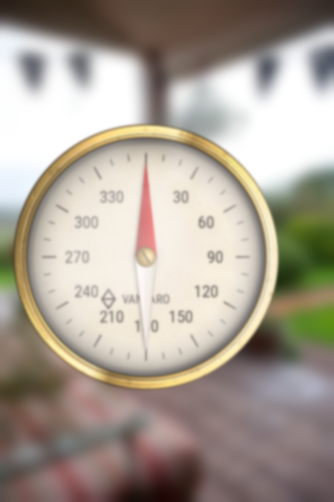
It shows value=0 unit=°
